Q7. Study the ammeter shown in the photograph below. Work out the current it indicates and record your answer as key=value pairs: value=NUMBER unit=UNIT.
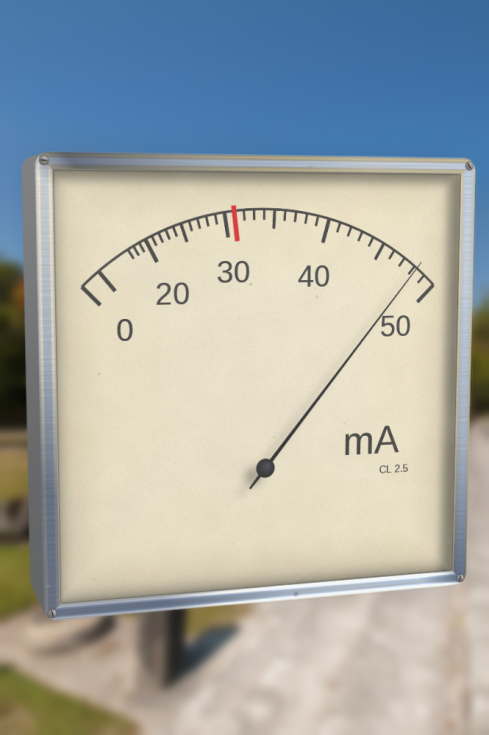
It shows value=48 unit=mA
